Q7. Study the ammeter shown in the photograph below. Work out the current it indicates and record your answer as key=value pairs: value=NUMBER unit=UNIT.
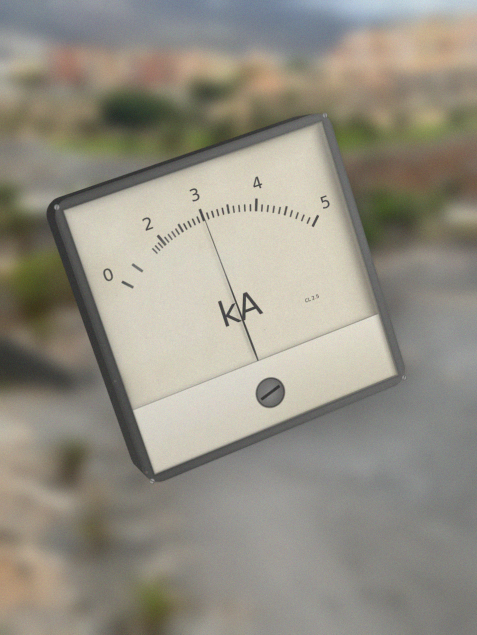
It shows value=3 unit=kA
